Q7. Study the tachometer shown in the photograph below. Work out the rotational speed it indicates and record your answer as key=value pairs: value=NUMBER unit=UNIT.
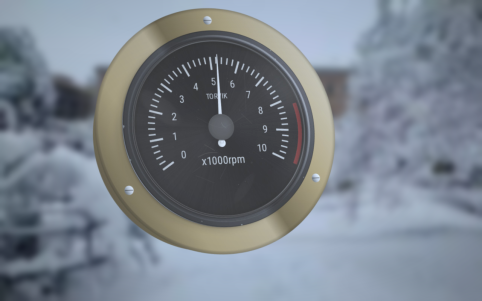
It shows value=5200 unit=rpm
